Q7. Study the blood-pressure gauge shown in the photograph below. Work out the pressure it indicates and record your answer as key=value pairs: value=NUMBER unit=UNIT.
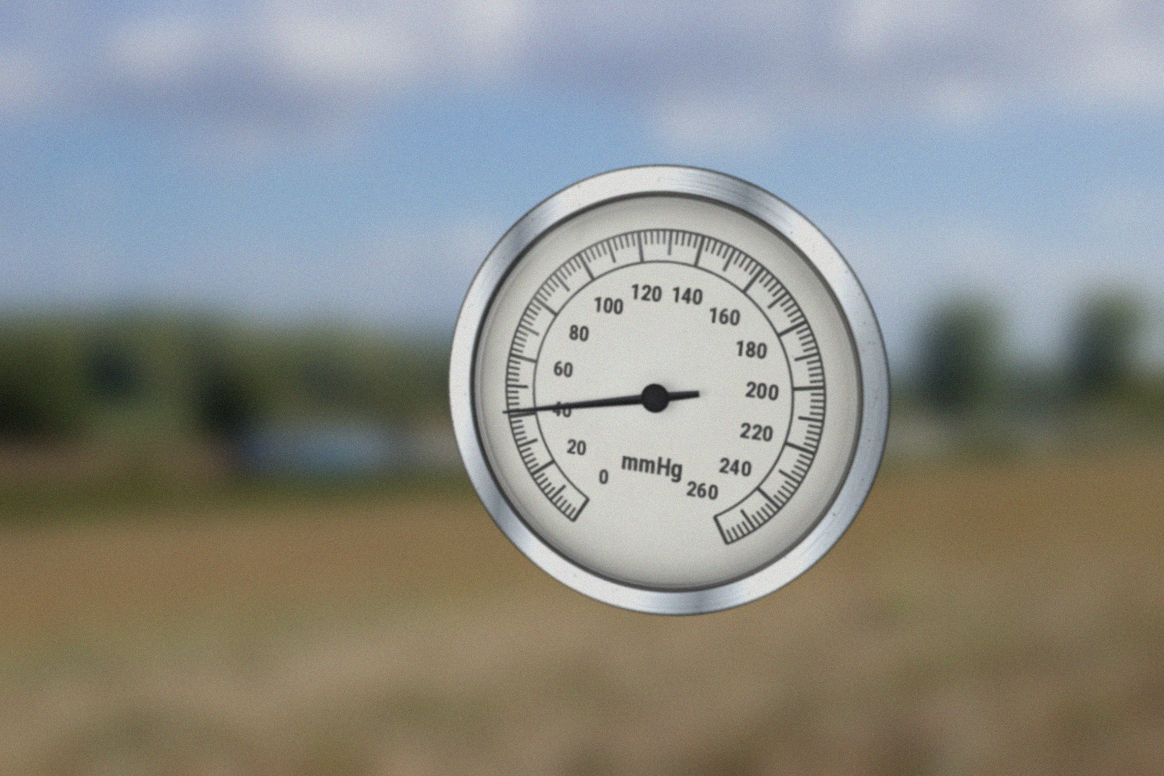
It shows value=42 unit=mmHg
